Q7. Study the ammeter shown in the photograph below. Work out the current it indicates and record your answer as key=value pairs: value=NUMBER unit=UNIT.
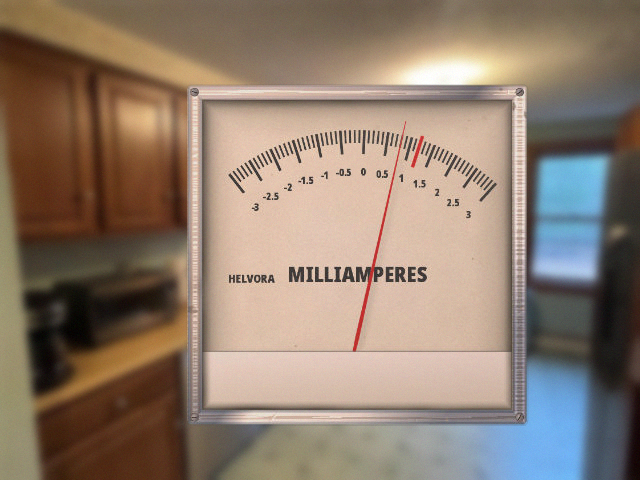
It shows value=0.8 unit=mA
